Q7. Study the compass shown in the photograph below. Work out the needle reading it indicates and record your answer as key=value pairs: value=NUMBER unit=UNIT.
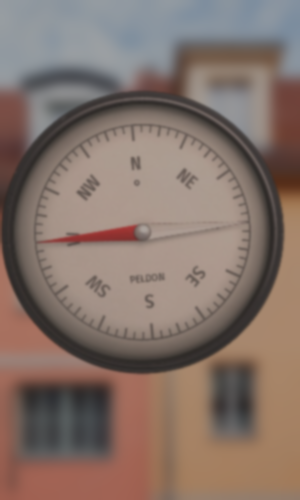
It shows value=270 unit=°
